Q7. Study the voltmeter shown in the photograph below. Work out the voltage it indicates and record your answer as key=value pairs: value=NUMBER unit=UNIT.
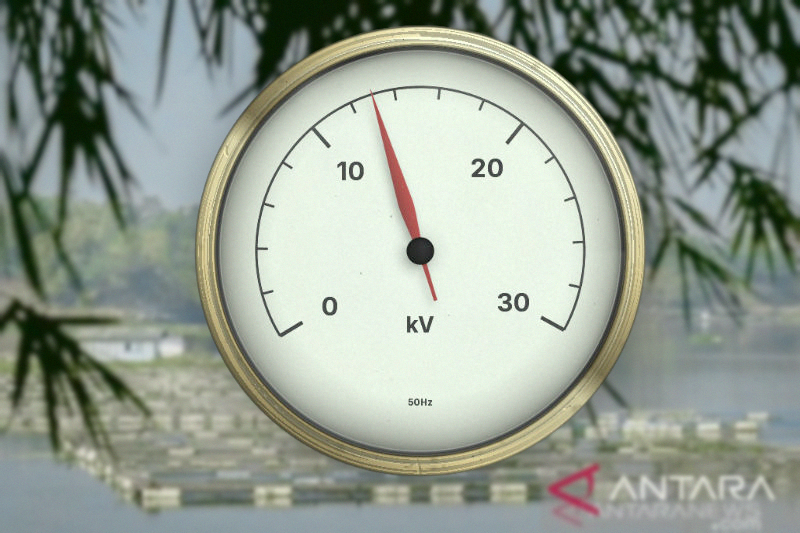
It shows value=13 unit=kV
